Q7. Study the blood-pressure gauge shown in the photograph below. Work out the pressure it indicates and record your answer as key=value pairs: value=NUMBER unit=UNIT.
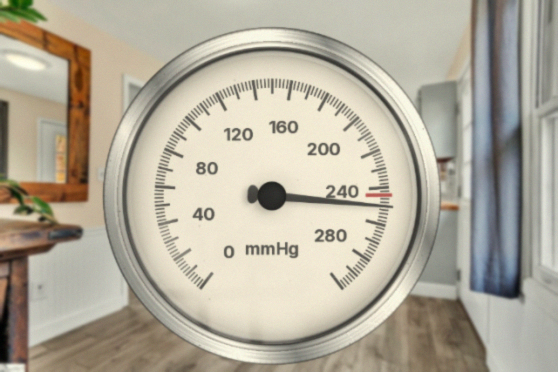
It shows value=250 unit=mmHg
